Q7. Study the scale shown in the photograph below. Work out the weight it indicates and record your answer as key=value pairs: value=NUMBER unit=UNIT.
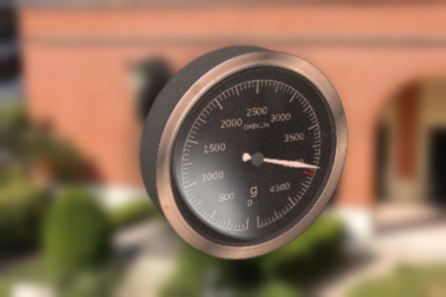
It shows value=4000 unit=g
